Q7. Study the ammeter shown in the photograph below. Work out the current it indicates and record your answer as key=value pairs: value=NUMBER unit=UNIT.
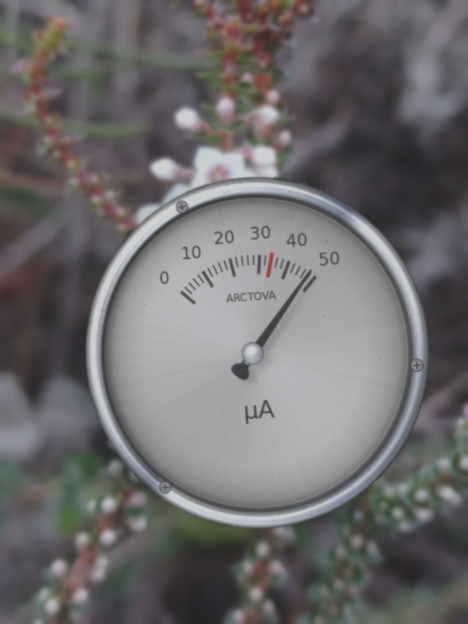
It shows value=48 unit=µA
